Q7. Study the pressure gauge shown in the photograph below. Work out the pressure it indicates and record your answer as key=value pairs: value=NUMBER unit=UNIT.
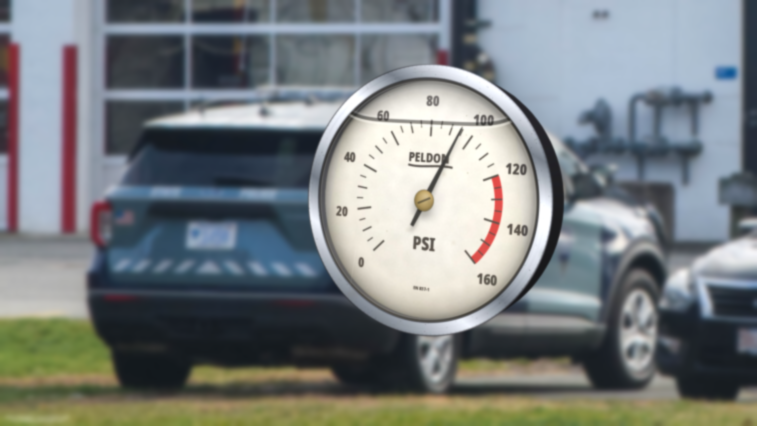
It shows value=95 unit=psi
